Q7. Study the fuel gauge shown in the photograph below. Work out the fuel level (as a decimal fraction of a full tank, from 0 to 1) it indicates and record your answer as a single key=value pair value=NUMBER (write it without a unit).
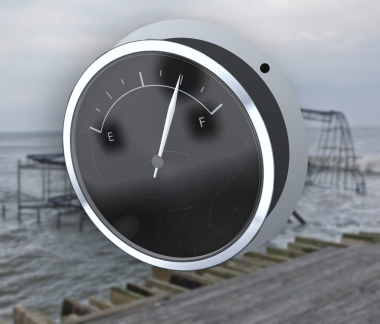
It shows value=0.75
